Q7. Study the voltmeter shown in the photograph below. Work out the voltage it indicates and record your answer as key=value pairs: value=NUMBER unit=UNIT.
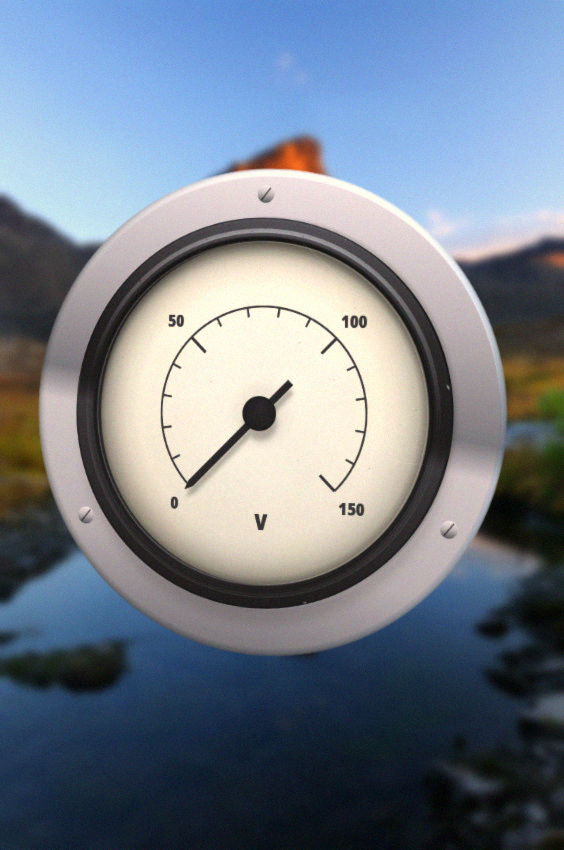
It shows value=0 unit=V
